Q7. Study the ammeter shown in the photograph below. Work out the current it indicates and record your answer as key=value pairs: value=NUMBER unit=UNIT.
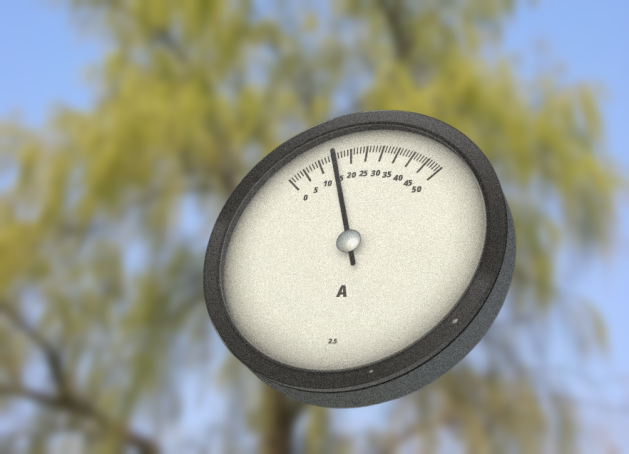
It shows value=15 unit=A
